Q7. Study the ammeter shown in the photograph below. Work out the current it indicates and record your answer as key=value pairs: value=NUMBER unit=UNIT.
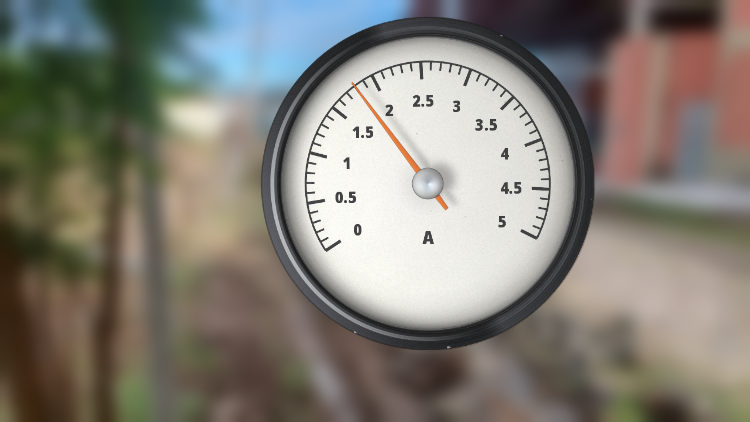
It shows value=1.8 unit=A
